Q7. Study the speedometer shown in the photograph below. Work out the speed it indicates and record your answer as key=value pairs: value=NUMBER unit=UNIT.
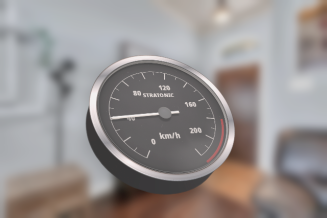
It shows value=40 unit=km/h
